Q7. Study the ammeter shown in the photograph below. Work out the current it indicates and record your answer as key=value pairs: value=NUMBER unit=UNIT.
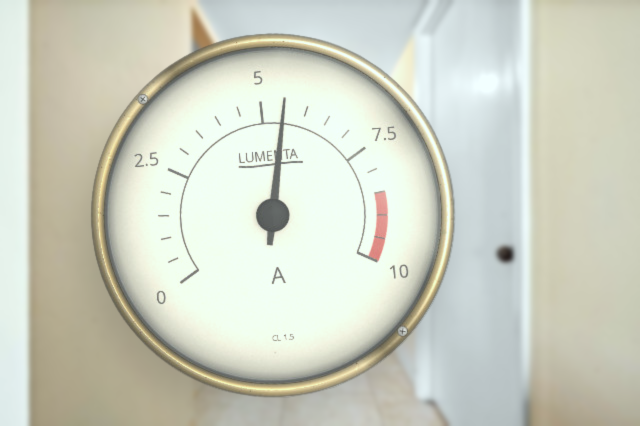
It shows value=5.5 unit=A
